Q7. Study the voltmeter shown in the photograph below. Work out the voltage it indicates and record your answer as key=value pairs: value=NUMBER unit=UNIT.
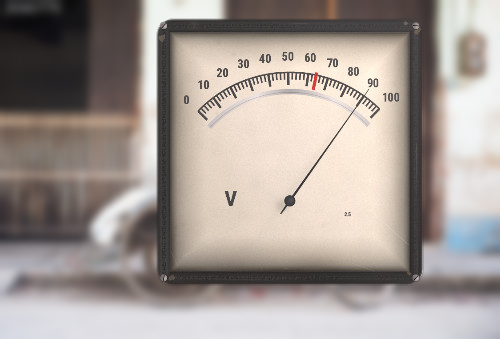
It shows value=90 unit=V
